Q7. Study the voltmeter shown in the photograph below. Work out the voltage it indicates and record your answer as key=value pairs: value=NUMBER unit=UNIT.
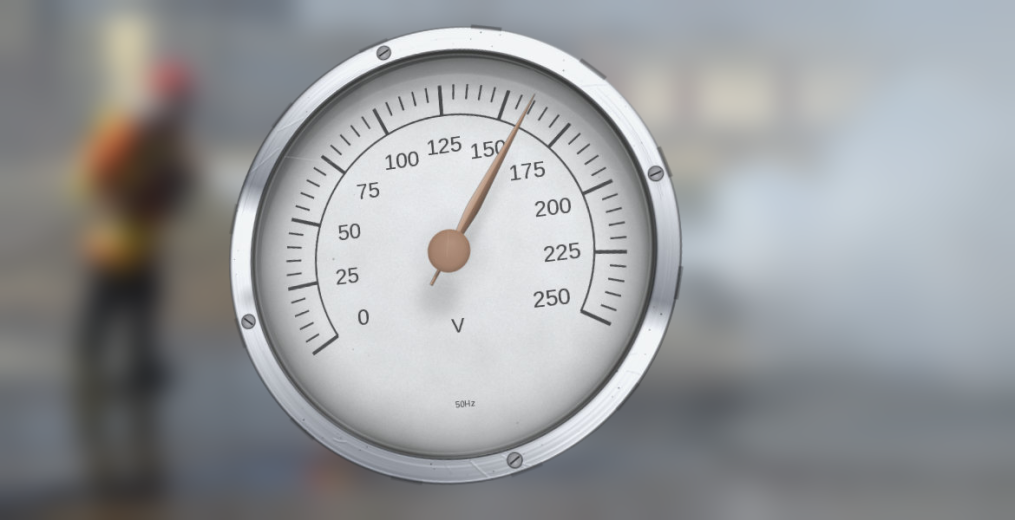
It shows value=160 unit=V
